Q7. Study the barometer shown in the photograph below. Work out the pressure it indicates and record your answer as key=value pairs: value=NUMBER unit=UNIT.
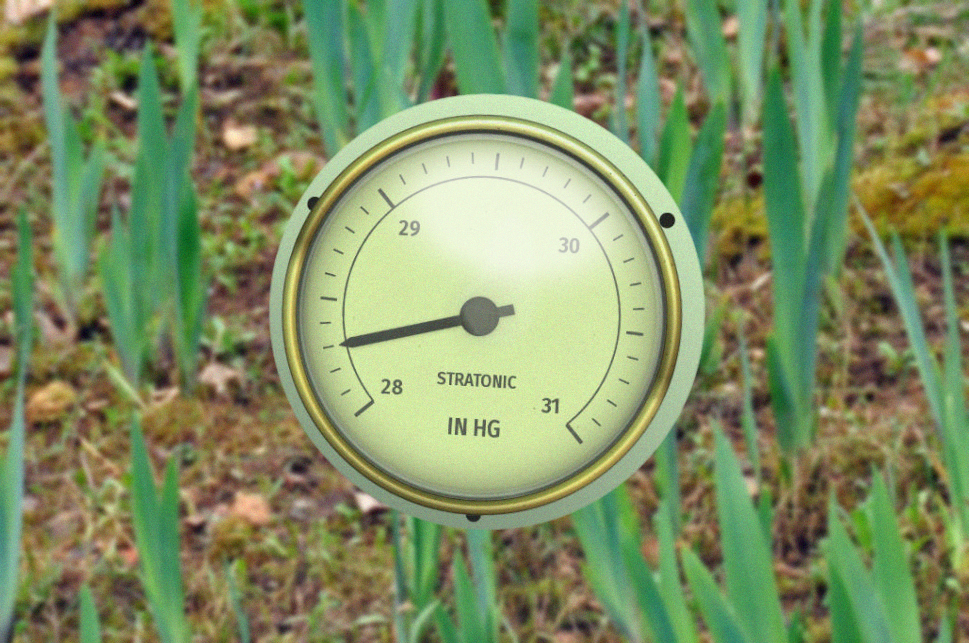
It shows value=28.3 unit=inHg
